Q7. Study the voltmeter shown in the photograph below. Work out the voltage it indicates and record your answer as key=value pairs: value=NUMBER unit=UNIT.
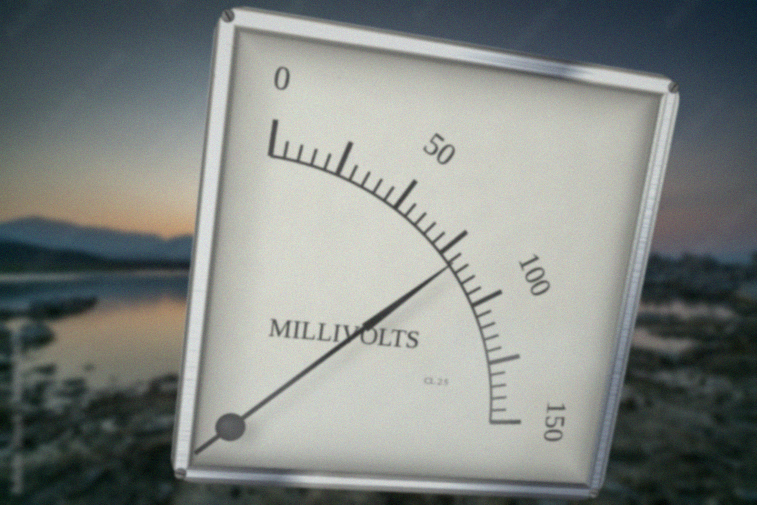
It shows value=80 unit=mV
